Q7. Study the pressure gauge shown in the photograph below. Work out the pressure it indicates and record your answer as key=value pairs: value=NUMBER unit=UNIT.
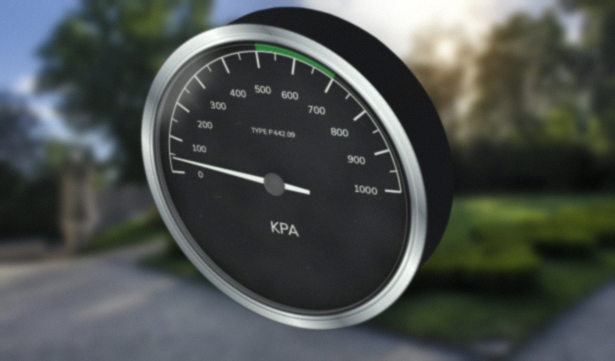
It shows value=50 unit=kPa
